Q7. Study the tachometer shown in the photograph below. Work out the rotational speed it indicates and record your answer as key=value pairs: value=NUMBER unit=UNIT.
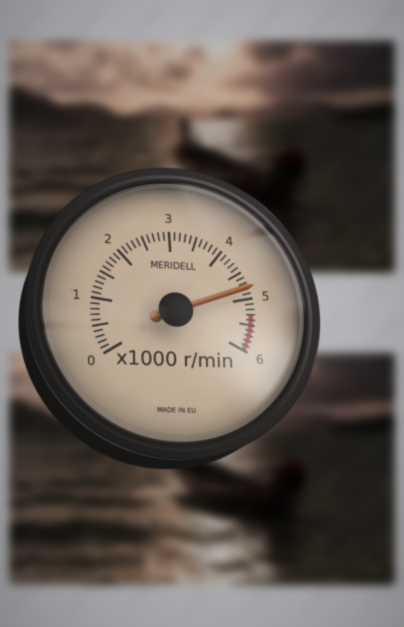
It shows value=4800 unit=rpm
